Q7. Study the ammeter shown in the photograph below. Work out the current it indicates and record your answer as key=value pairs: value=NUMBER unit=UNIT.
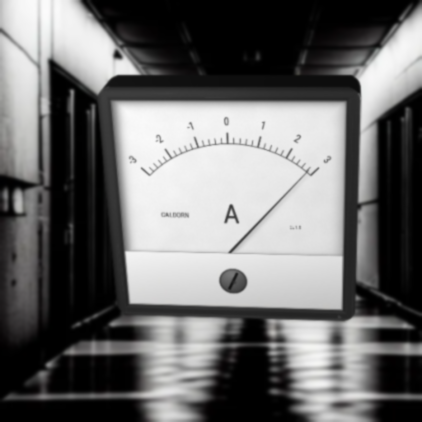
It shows value=2.8 unit=A
